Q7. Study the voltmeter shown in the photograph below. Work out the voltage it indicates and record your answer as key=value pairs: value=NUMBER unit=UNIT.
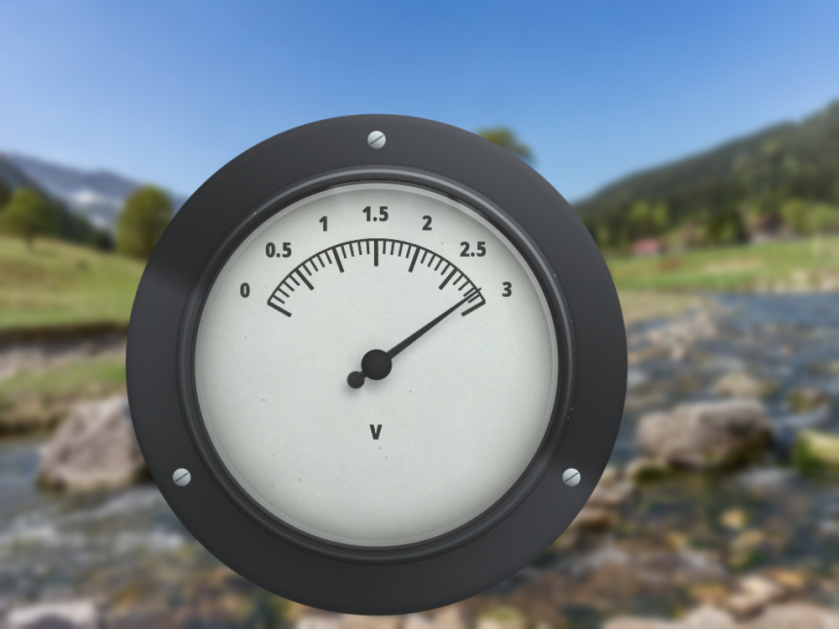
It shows value=2.85 unit=V
